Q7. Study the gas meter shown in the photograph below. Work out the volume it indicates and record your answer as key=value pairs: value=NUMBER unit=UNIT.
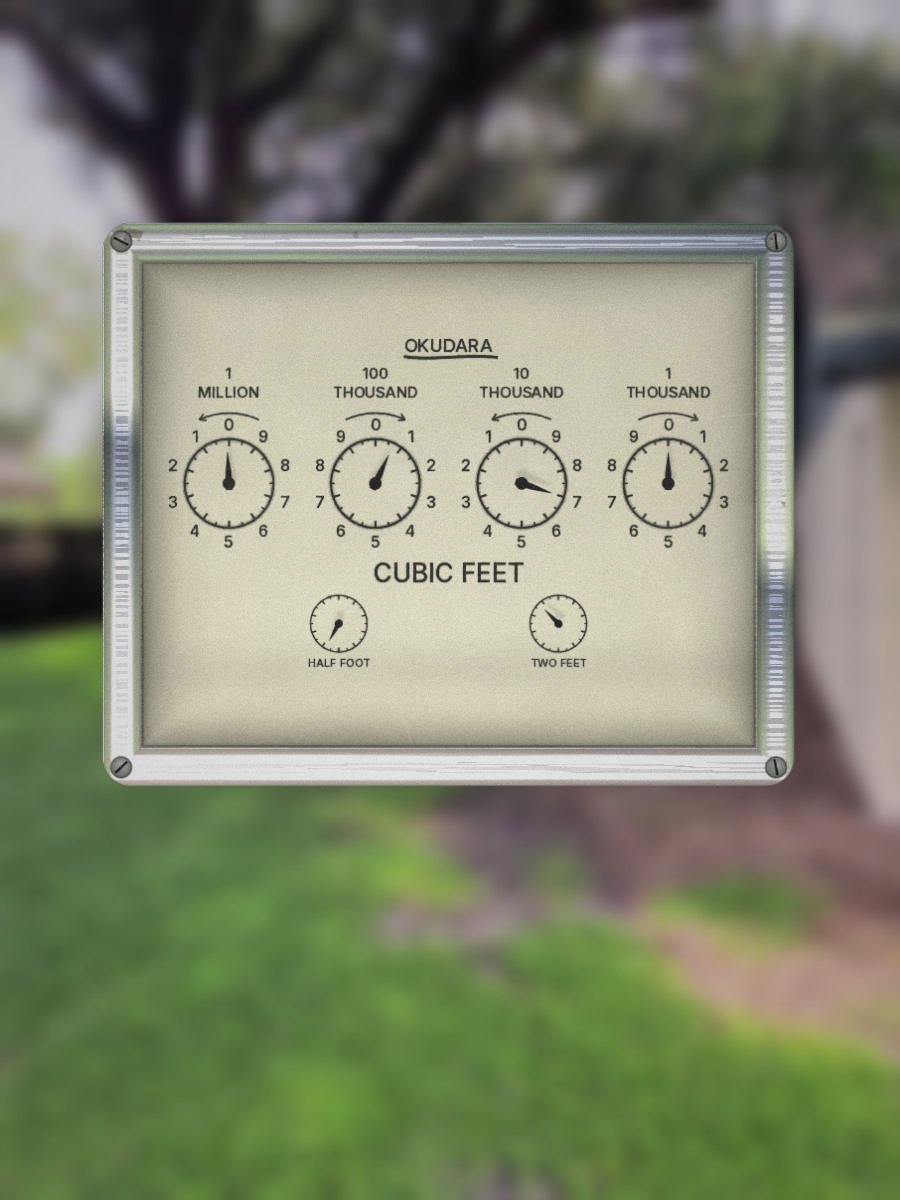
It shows value=7000 unit=ft³
